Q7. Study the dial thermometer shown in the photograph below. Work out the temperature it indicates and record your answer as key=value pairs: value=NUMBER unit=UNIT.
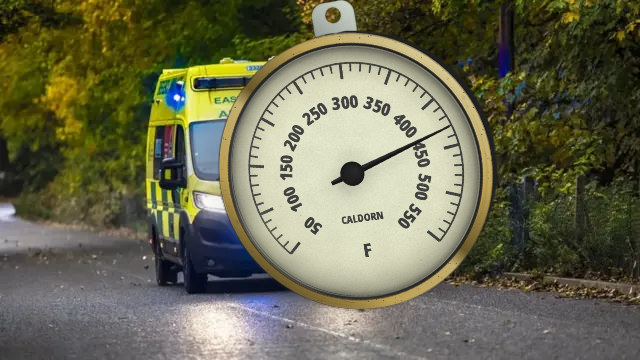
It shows value=430 unit=°F
